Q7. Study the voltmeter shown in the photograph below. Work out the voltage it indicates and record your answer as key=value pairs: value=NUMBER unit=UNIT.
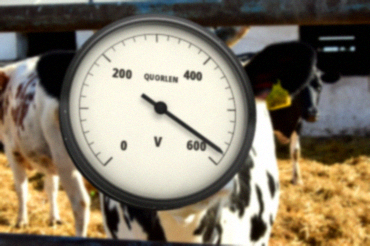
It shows value=580 unit=V
